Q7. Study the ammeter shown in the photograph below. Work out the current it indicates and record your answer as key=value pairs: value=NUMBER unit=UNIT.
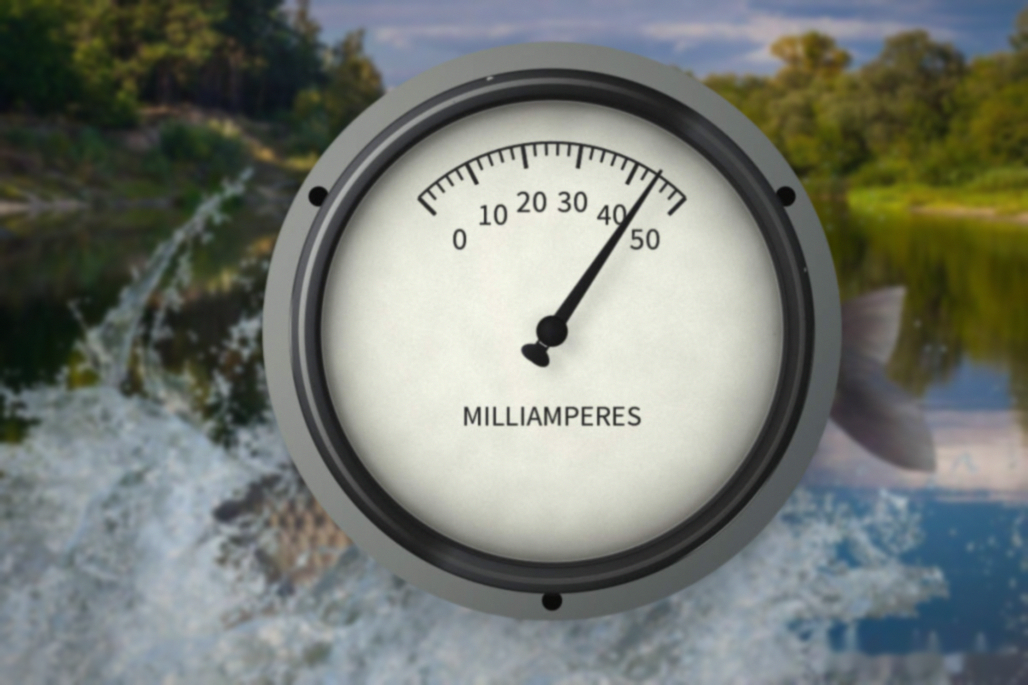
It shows value=44 unit=mA
